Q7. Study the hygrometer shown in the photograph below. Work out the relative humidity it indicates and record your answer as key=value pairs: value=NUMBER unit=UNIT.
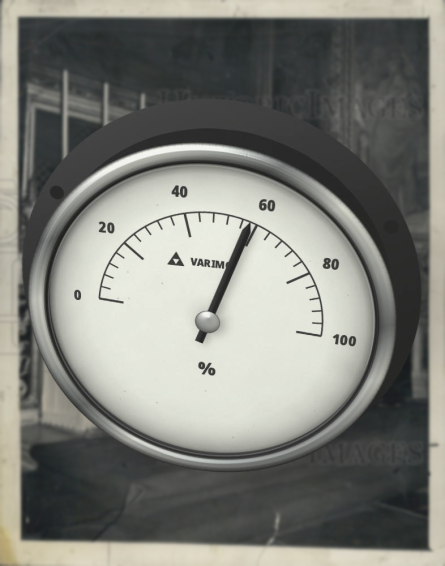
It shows value=58 unit=%
